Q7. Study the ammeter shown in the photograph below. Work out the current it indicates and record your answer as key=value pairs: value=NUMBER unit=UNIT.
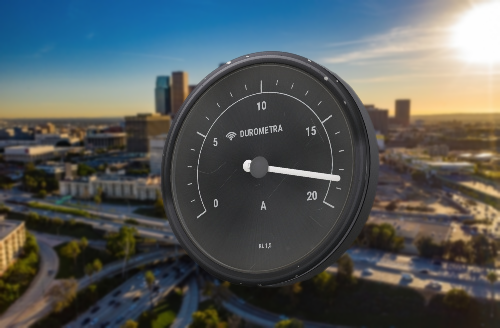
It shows value=18.5 unit=A
